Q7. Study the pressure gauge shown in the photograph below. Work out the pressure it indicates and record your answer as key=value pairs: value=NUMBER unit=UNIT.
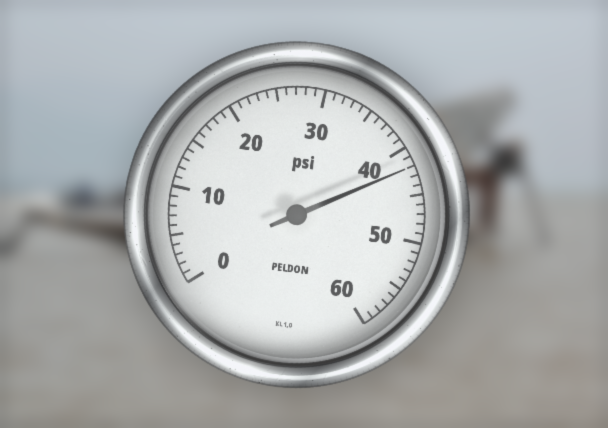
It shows value=42 unit=psi
